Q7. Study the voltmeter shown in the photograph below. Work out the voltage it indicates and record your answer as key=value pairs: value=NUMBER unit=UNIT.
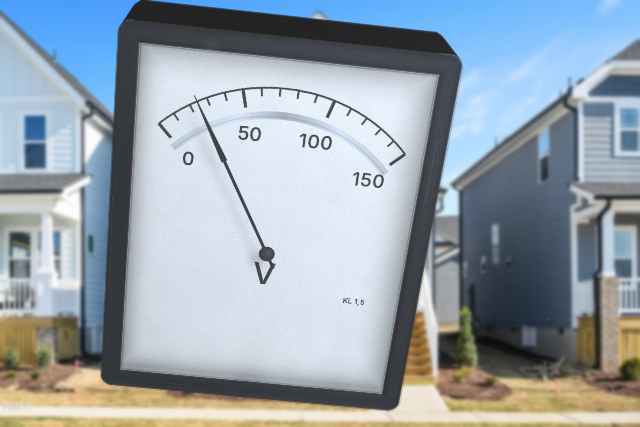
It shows value=25 unit=V
